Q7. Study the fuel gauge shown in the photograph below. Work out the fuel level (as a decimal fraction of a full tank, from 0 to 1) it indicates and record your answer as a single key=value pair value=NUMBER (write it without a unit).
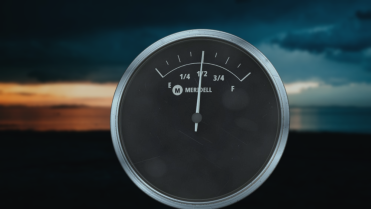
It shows value=0.5
